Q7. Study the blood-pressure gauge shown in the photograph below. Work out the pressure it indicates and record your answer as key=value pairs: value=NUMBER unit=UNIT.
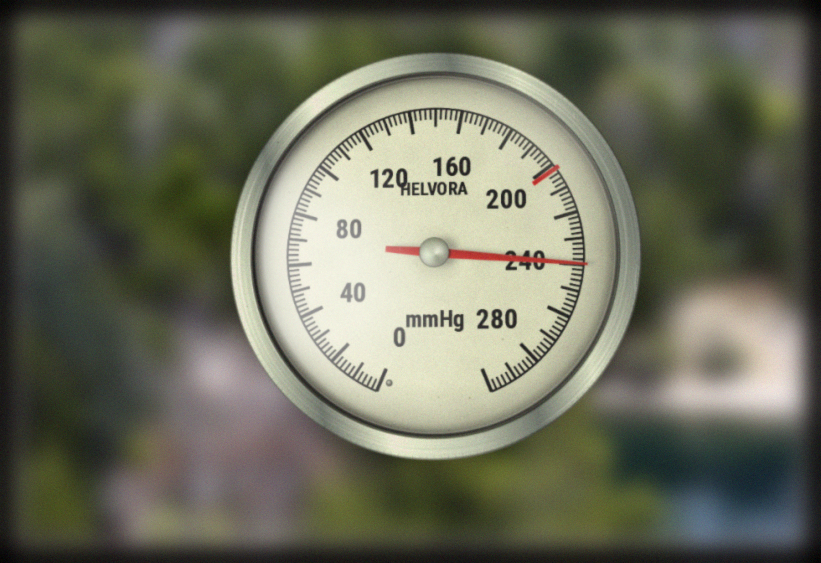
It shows value=240 unit=mmHg
